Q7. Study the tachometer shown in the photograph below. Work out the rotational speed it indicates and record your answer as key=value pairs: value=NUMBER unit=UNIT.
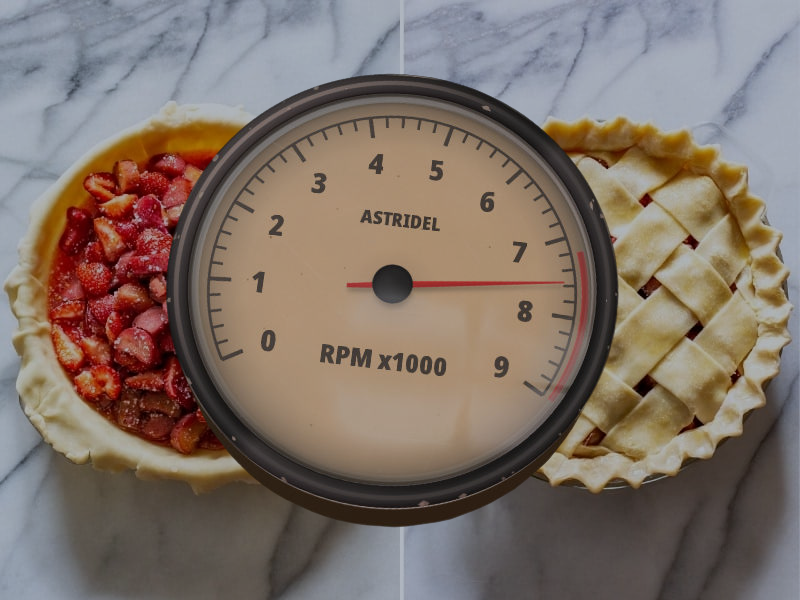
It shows value=7600 unit=rpm
